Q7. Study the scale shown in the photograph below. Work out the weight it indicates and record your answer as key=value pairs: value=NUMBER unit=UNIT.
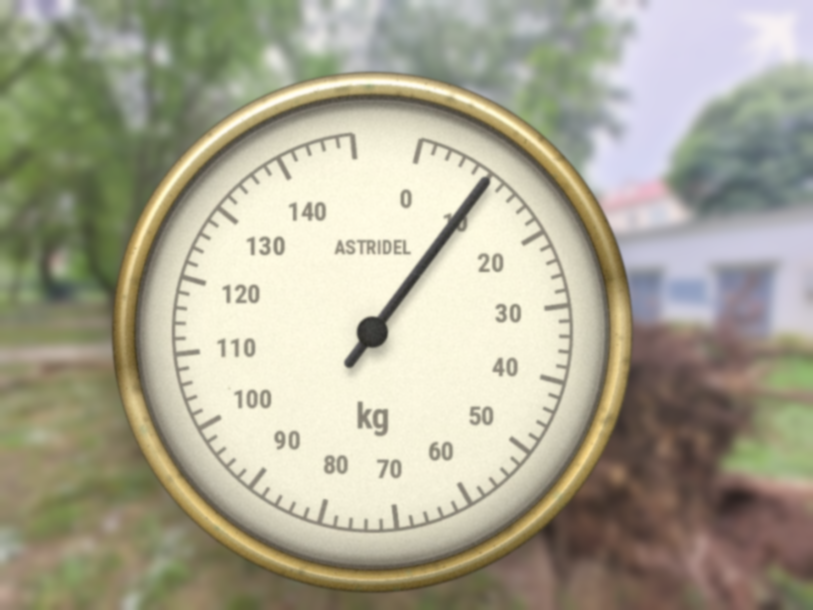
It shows value=10 unit=kg
